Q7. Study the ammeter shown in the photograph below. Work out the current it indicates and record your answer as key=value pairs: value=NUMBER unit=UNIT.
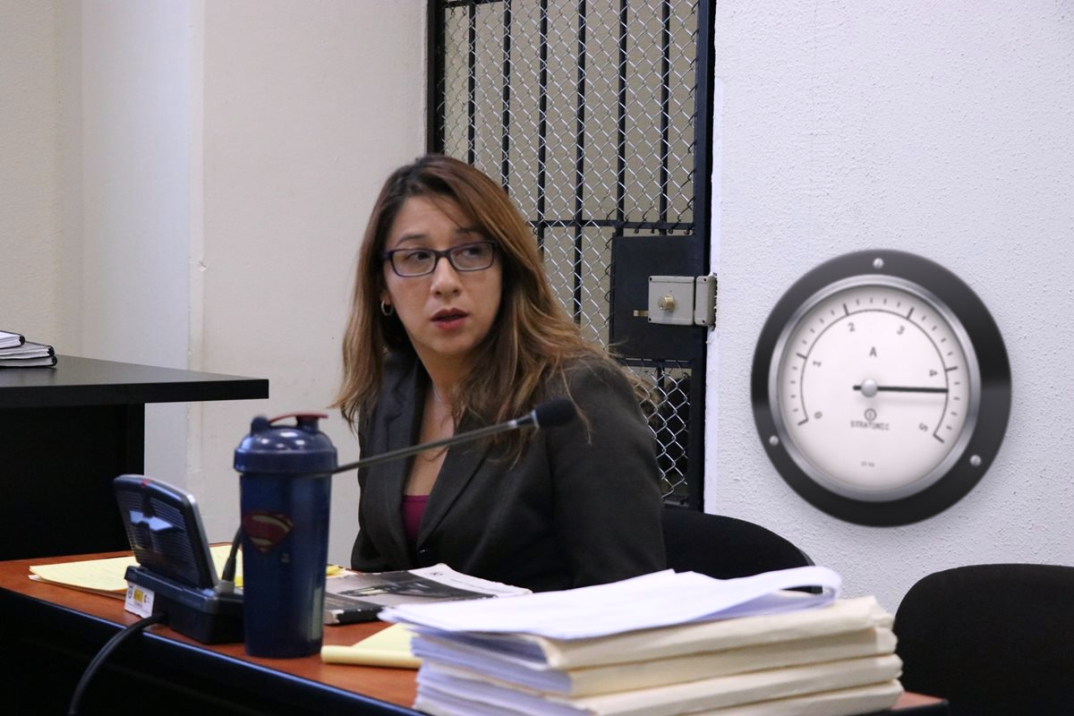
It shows value=4.3 unit=A
